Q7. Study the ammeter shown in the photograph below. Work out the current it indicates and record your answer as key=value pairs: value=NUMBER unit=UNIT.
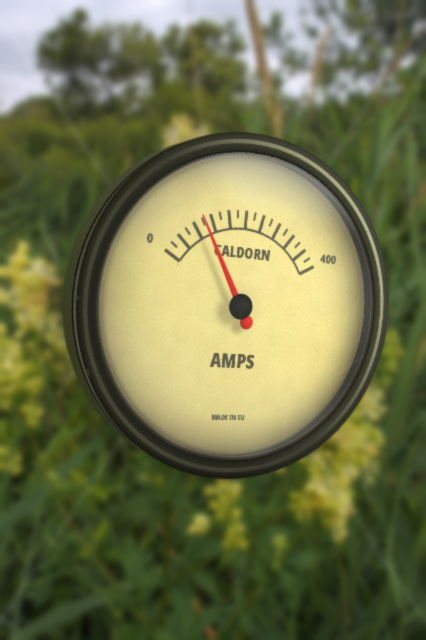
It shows value=100 unit=A
